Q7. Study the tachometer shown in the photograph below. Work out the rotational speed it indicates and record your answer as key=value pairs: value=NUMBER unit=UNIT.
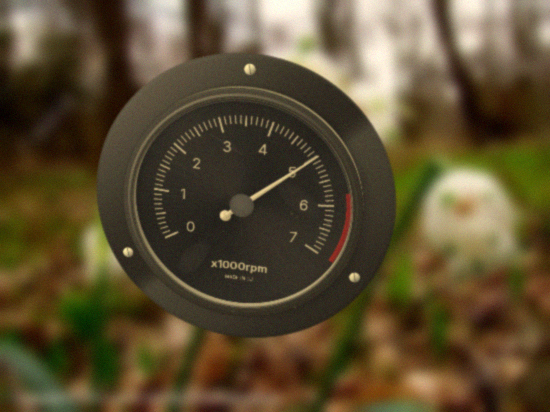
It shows value=5000 unit=rpm
